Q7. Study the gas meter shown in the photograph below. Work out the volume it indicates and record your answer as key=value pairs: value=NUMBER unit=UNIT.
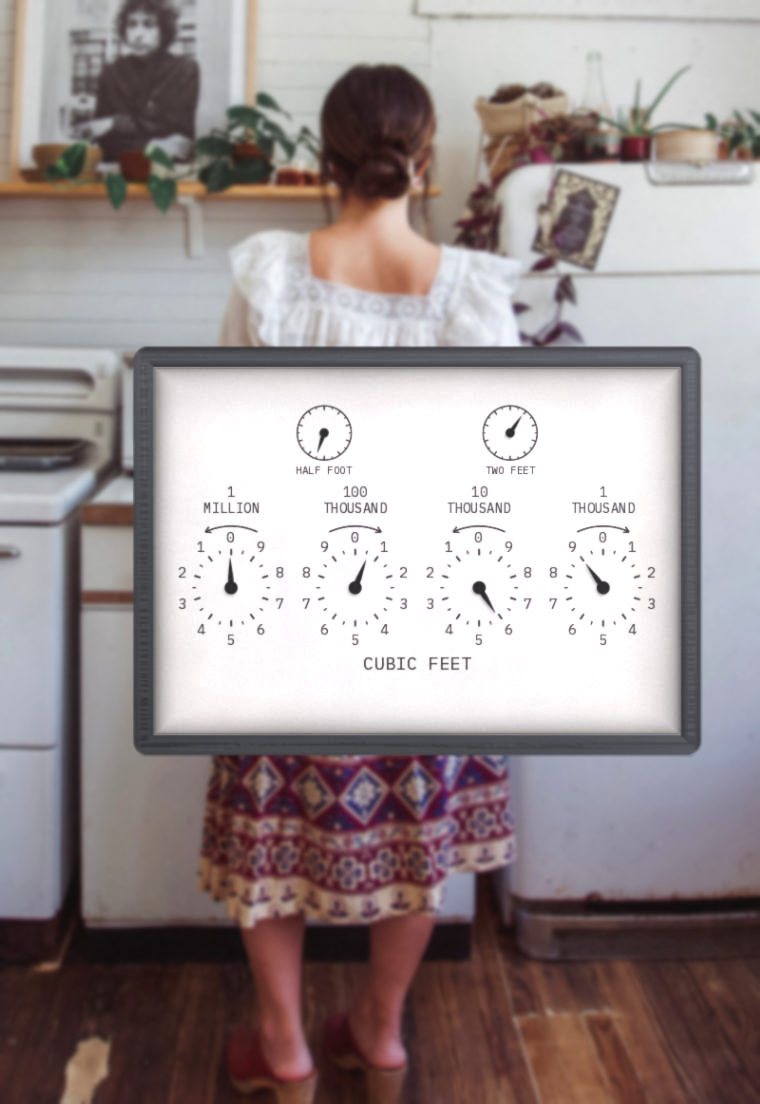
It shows value=5900 unit=ft³
